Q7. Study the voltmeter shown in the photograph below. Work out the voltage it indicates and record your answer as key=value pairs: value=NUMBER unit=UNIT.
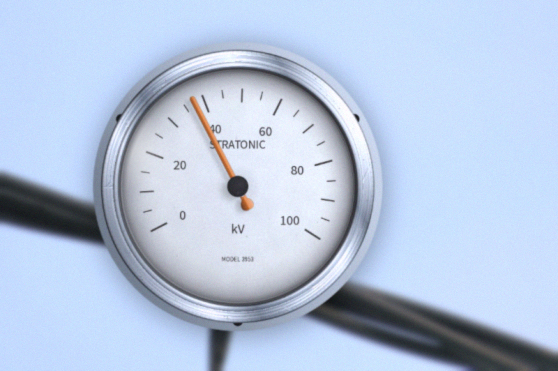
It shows value=37.5 unit=kV
